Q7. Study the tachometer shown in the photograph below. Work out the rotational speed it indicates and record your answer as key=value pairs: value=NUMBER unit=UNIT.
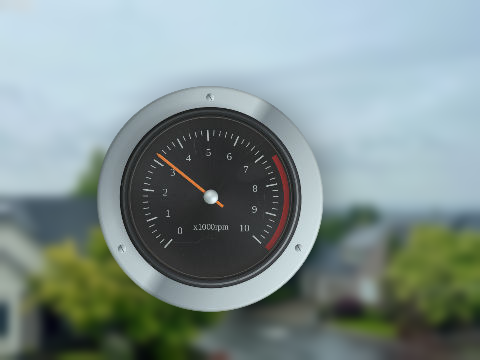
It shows value=3200 unit=rpm
